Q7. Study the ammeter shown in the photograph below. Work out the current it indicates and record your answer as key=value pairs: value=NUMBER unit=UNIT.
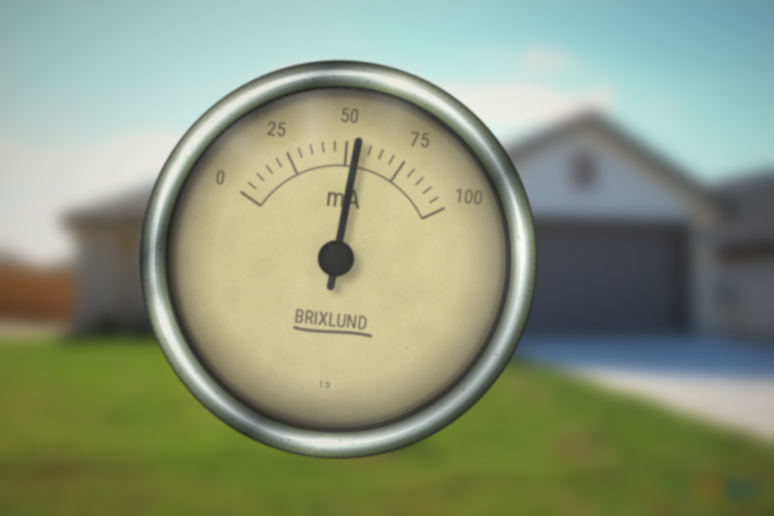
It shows value=55 unit=mA
